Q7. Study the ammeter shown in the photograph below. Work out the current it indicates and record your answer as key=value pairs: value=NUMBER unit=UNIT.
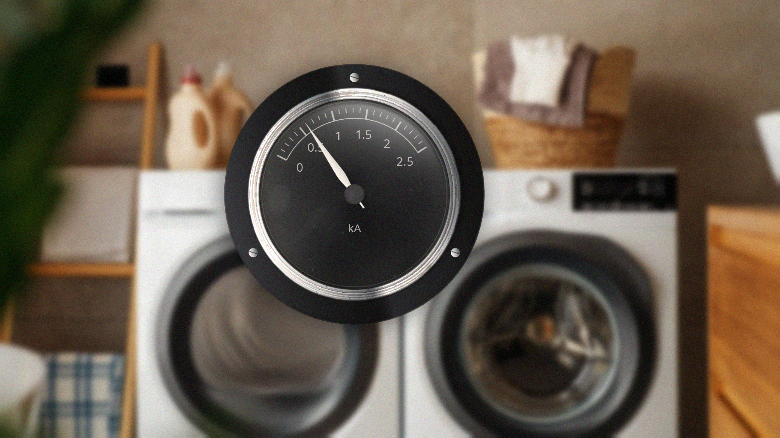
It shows value=0.6 unit=kA
